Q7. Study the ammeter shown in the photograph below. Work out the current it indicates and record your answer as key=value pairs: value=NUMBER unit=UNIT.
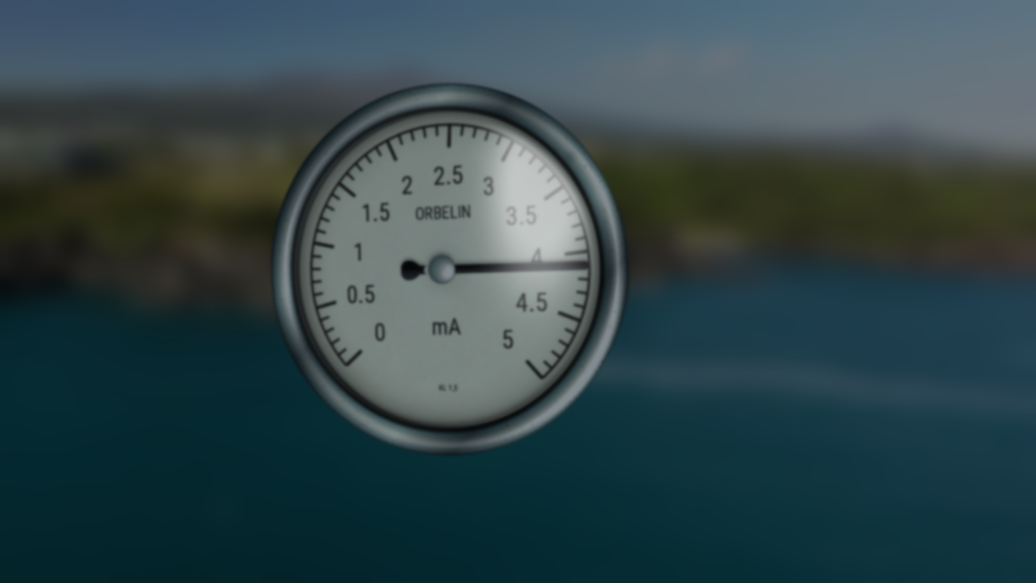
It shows value=4.1 unit=mA
